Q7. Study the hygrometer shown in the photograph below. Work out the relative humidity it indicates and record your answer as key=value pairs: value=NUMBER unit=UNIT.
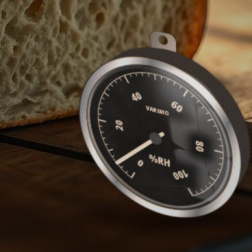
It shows value=6 unit=%
